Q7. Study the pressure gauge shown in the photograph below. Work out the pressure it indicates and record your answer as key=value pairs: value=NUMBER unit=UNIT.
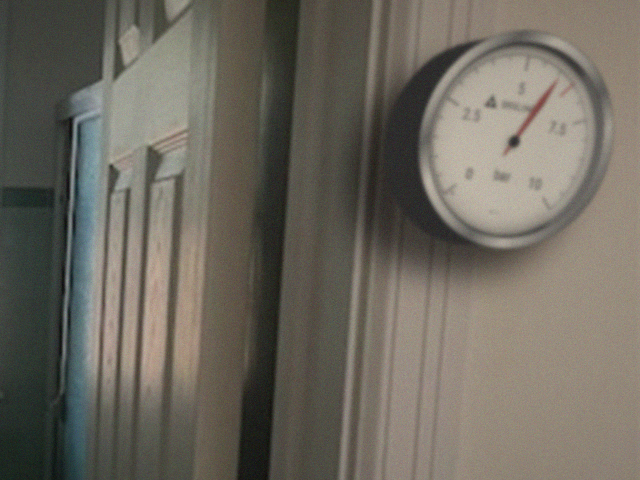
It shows value=6 unit=bar
